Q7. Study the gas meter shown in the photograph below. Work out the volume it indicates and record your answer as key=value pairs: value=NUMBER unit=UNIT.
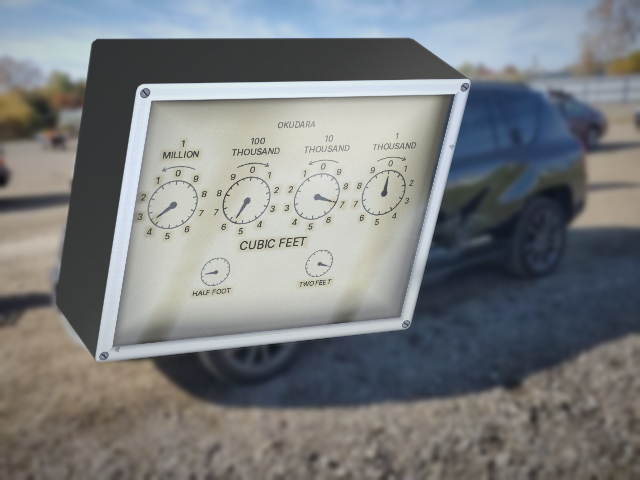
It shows value=357000 unit=ft³
